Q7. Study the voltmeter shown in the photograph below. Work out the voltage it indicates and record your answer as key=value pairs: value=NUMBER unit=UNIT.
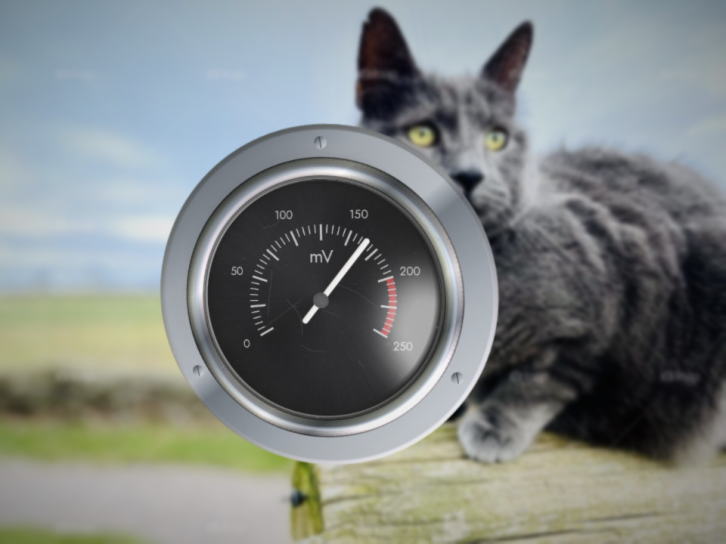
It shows value=165 unit=mV
